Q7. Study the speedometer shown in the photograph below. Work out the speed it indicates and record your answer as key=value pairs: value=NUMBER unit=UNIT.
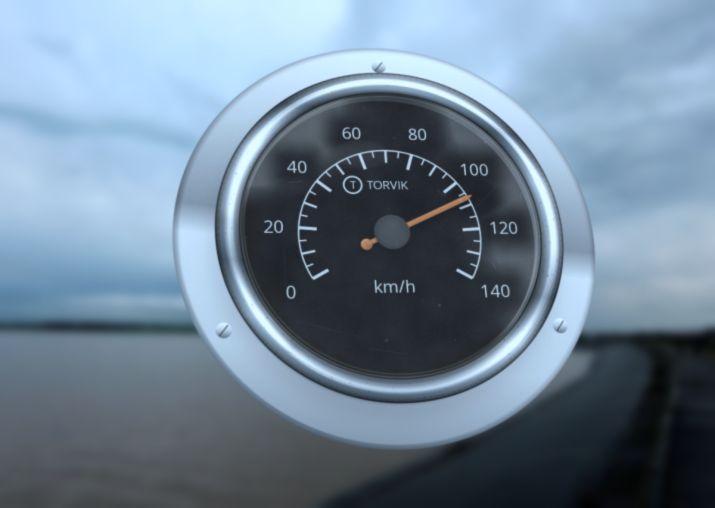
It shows value=107.5 unit=km/h
